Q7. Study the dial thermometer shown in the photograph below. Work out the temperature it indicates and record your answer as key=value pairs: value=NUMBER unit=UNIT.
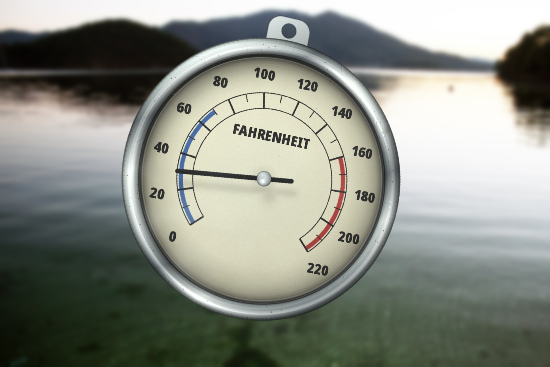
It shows value=30 unit=°F
